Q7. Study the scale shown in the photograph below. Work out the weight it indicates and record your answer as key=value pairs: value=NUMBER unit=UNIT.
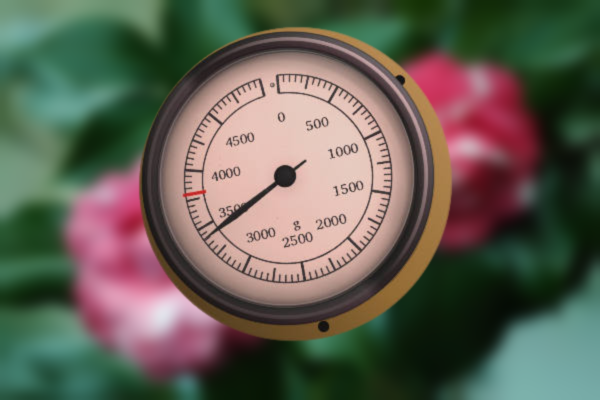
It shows value=3400 unit=g
